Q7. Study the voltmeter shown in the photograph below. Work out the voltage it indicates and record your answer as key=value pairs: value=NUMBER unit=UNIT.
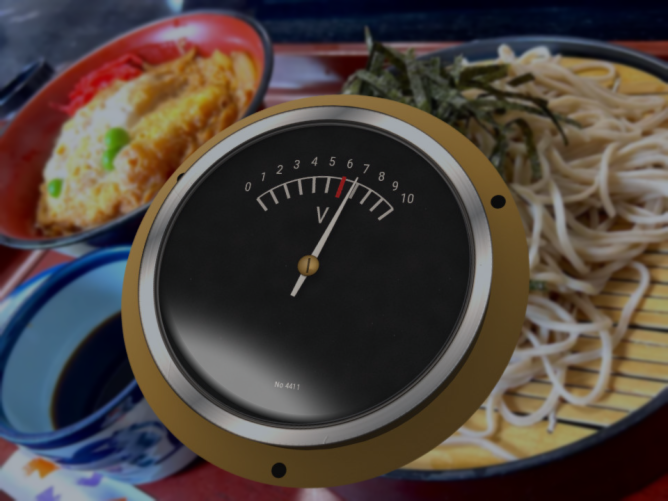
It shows value=7 unit=V
